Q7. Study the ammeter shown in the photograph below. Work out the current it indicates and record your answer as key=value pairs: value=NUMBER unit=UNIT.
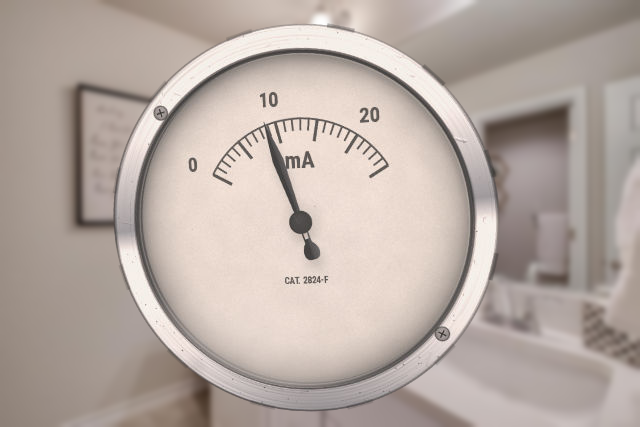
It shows value=9 unit=mA
